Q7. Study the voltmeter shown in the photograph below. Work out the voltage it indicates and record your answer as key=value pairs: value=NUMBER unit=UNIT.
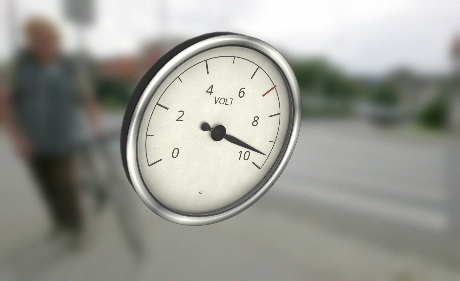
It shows value=9.5 unit=V
